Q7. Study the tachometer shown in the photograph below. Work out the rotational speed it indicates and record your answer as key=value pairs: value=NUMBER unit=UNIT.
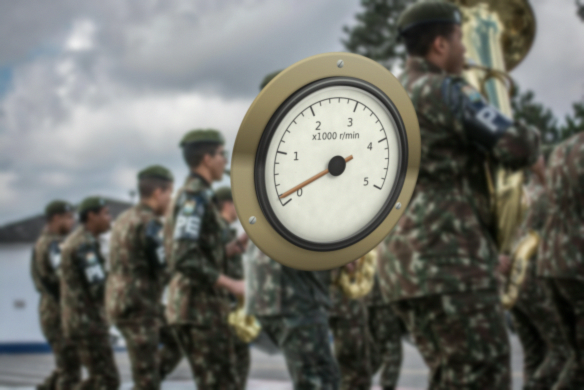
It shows value=200 unit=rpm
